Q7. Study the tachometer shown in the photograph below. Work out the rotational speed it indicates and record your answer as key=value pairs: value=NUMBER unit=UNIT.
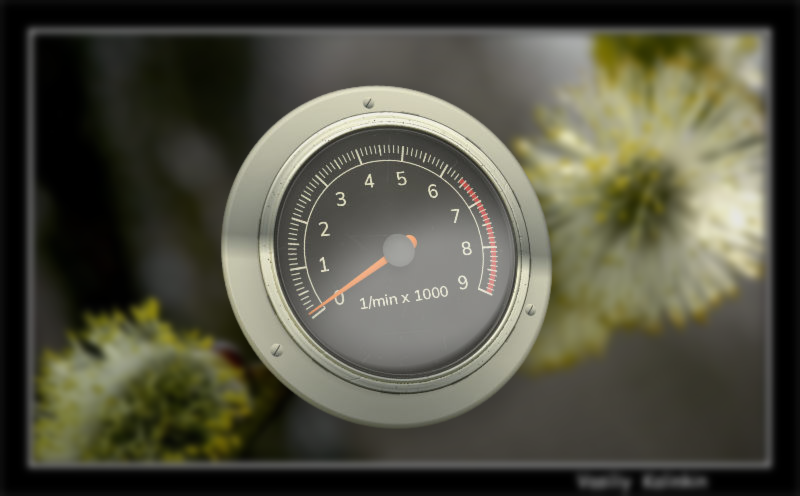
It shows value=100 unit=rpm
